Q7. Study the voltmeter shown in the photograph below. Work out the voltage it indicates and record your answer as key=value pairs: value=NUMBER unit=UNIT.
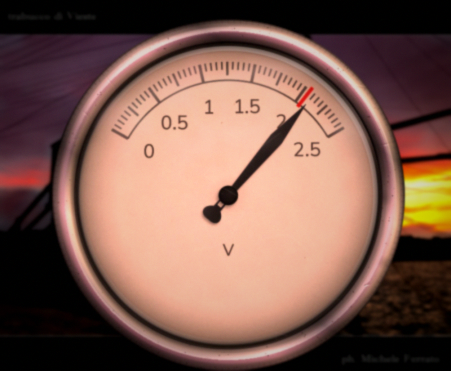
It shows value=2.1 unit=V
